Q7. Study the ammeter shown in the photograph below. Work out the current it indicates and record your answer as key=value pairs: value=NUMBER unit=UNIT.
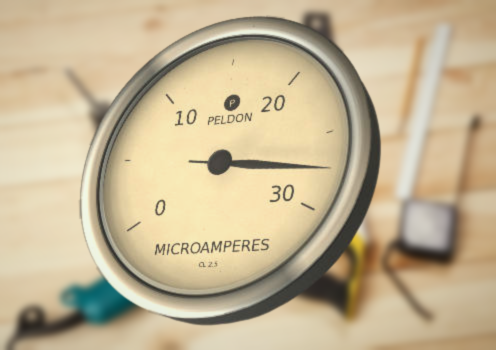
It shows value=27.5 unit=µA
